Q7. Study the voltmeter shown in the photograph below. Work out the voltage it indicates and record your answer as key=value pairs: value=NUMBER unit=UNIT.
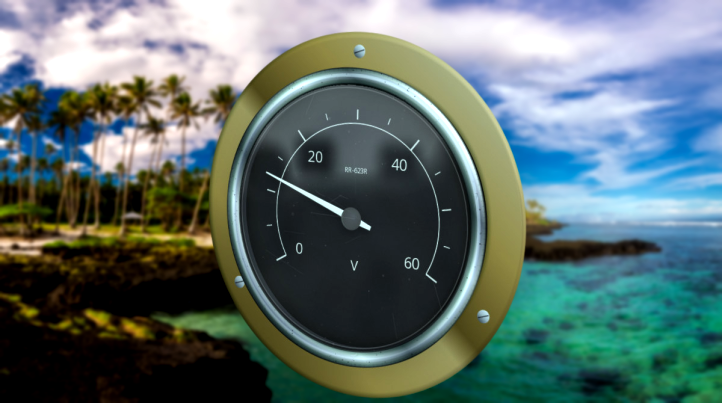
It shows value=12.5 unit=V
